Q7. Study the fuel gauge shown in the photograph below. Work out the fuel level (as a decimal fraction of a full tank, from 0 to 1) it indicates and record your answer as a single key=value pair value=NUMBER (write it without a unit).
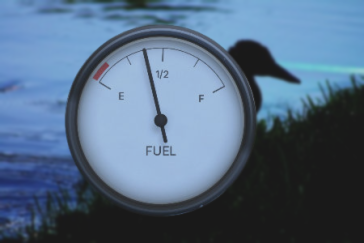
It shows value=0.375
